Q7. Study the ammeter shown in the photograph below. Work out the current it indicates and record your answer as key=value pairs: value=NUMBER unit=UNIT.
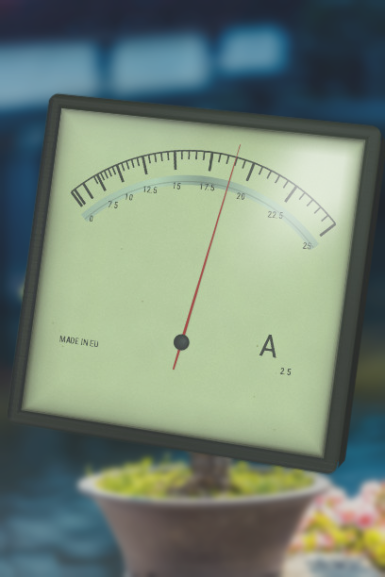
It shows value=19 unit=A
